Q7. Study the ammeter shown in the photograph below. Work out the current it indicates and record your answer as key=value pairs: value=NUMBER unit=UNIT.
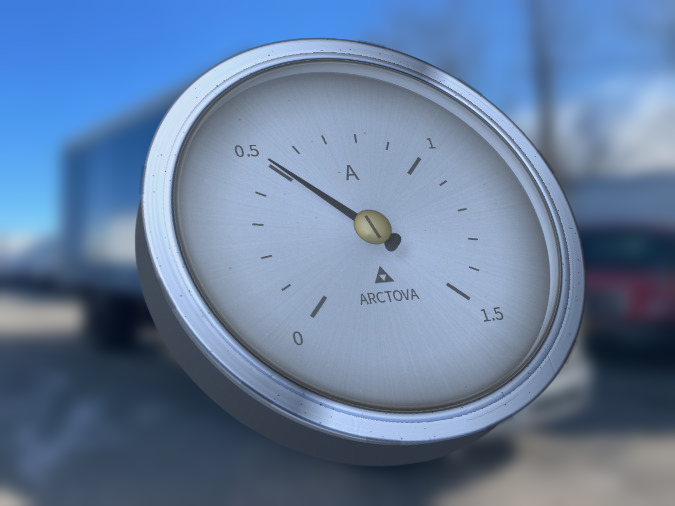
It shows value=0.5 unit=A
